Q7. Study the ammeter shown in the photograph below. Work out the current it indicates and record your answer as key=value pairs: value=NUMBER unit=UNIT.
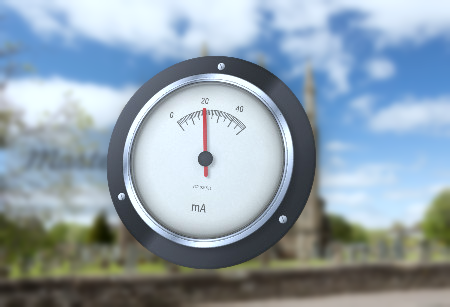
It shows value=20 unit=mA
